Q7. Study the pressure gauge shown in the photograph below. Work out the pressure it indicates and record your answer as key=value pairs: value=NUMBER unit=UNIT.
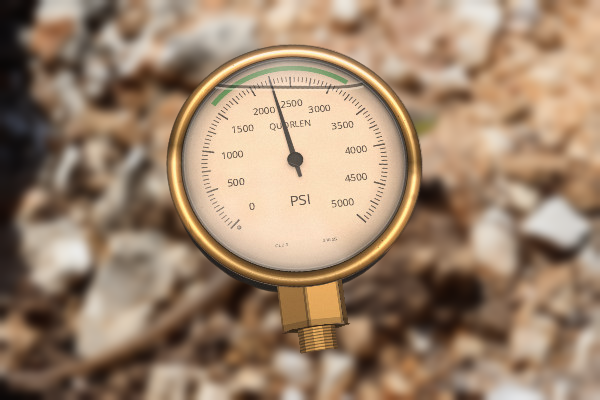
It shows value=2250 unit=psi
